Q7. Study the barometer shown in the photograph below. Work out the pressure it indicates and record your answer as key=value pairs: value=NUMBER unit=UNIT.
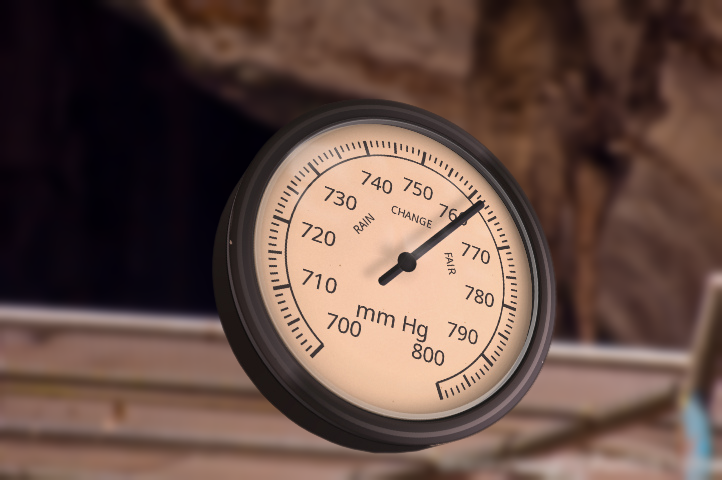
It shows value=762 unit=mmHg
